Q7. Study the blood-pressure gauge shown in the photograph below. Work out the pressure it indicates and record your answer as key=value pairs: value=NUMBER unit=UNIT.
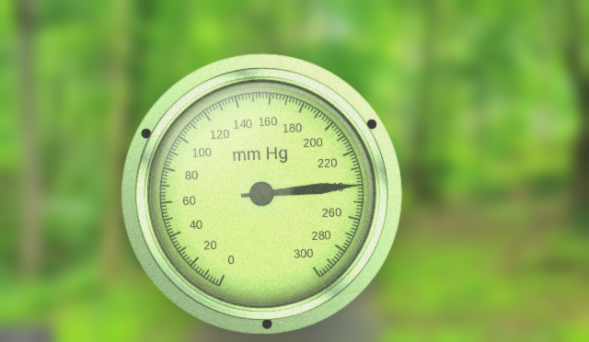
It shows value=240 unit=mmHg
